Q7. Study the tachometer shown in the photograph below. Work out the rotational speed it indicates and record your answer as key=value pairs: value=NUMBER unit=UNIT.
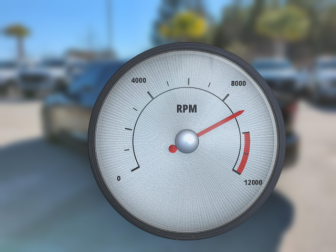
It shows value=9000 unit=rpm
